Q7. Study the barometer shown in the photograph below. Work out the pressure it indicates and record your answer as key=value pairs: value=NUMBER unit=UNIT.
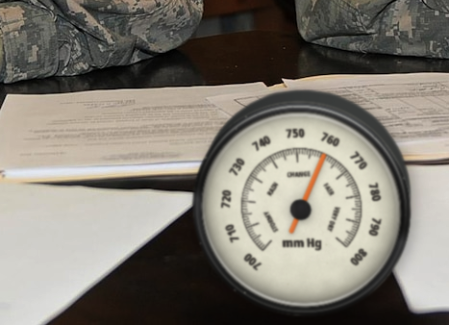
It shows value=760 unit=mmHg
